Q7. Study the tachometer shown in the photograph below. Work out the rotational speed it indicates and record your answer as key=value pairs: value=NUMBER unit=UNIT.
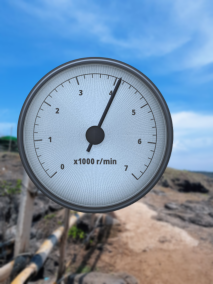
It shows value=4100 unit=rpm
